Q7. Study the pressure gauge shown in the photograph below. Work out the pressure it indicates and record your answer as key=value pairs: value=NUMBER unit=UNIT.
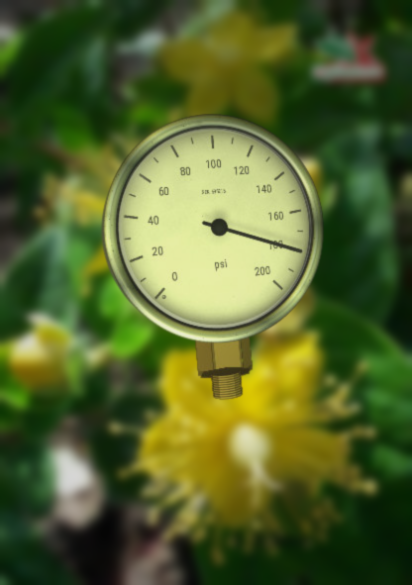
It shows value=180 unit=psi
